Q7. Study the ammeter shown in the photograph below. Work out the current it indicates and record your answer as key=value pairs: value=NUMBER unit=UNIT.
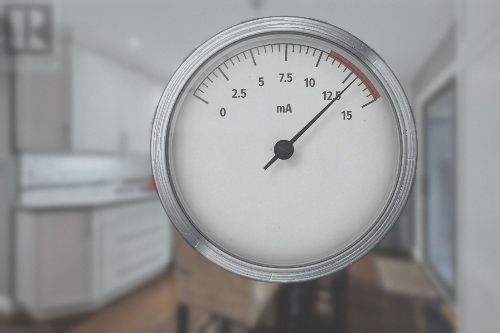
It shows value=13 unit=mA
